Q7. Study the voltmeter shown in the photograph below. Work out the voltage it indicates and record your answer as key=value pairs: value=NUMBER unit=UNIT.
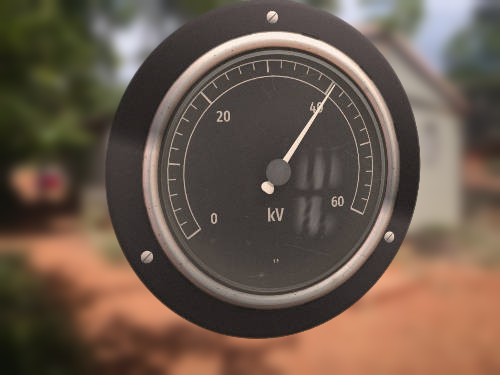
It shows value=40 unit=kV
